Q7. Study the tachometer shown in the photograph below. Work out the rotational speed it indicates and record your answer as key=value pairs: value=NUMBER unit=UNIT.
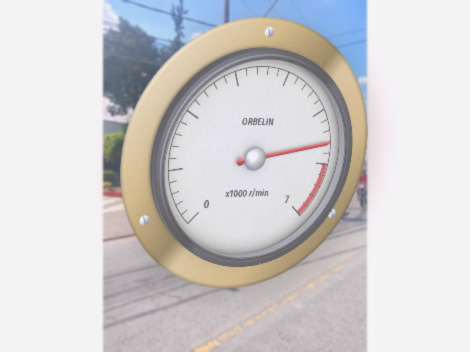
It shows value=5600 unit=rpm
